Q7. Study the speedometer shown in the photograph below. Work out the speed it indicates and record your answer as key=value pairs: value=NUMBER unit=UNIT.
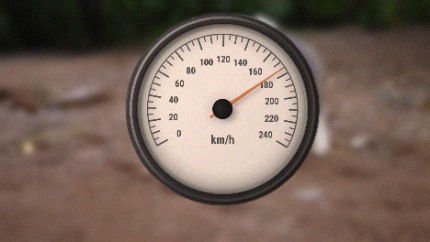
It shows value=175 unit=km/h
